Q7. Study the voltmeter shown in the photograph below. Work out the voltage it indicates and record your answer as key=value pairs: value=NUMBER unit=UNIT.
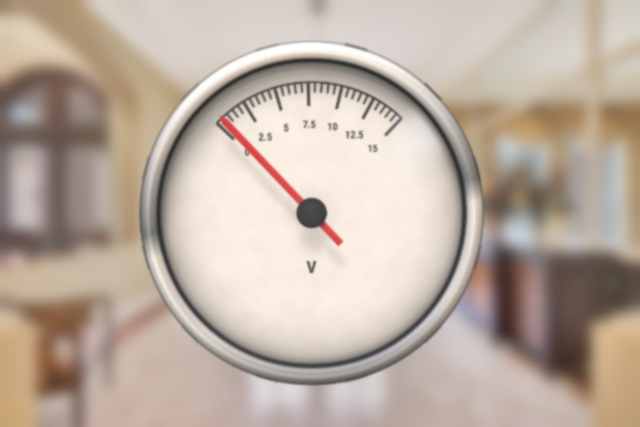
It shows value=0.5 unit=V
